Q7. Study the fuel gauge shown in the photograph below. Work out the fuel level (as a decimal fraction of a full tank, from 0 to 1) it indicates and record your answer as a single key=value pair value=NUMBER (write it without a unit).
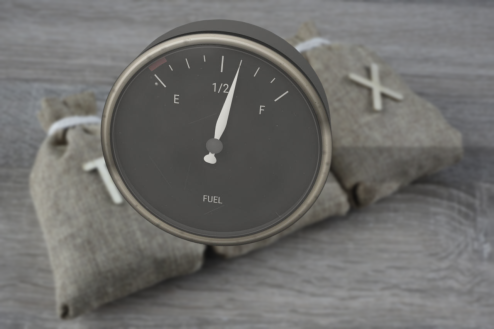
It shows value=0.625
